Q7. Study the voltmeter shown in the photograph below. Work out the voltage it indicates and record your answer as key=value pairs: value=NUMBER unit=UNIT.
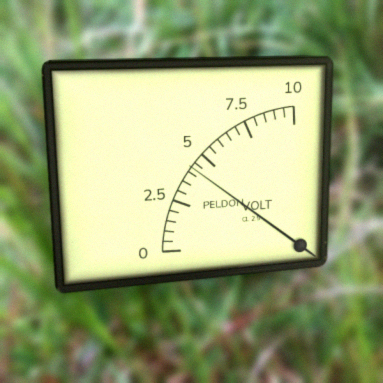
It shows value=4.25 unit=V
